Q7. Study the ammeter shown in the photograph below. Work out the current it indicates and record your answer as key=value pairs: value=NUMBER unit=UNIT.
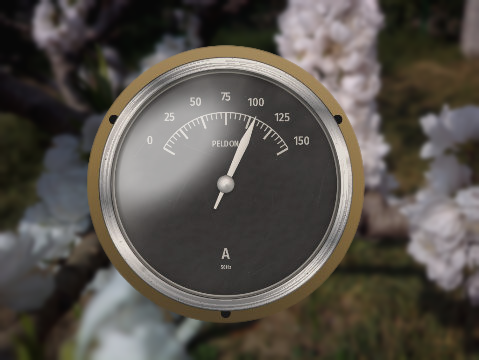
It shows value=105 unit=A
